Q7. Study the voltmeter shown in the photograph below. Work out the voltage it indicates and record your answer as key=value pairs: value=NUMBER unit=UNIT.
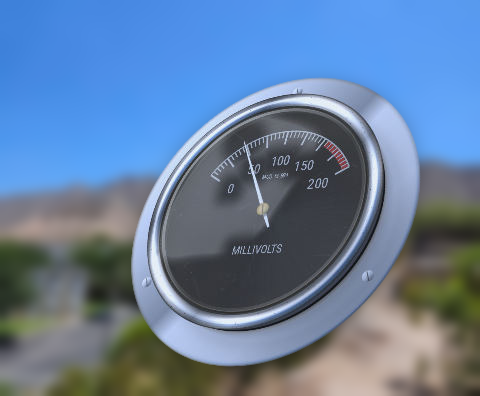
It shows value=50 unit=mV
